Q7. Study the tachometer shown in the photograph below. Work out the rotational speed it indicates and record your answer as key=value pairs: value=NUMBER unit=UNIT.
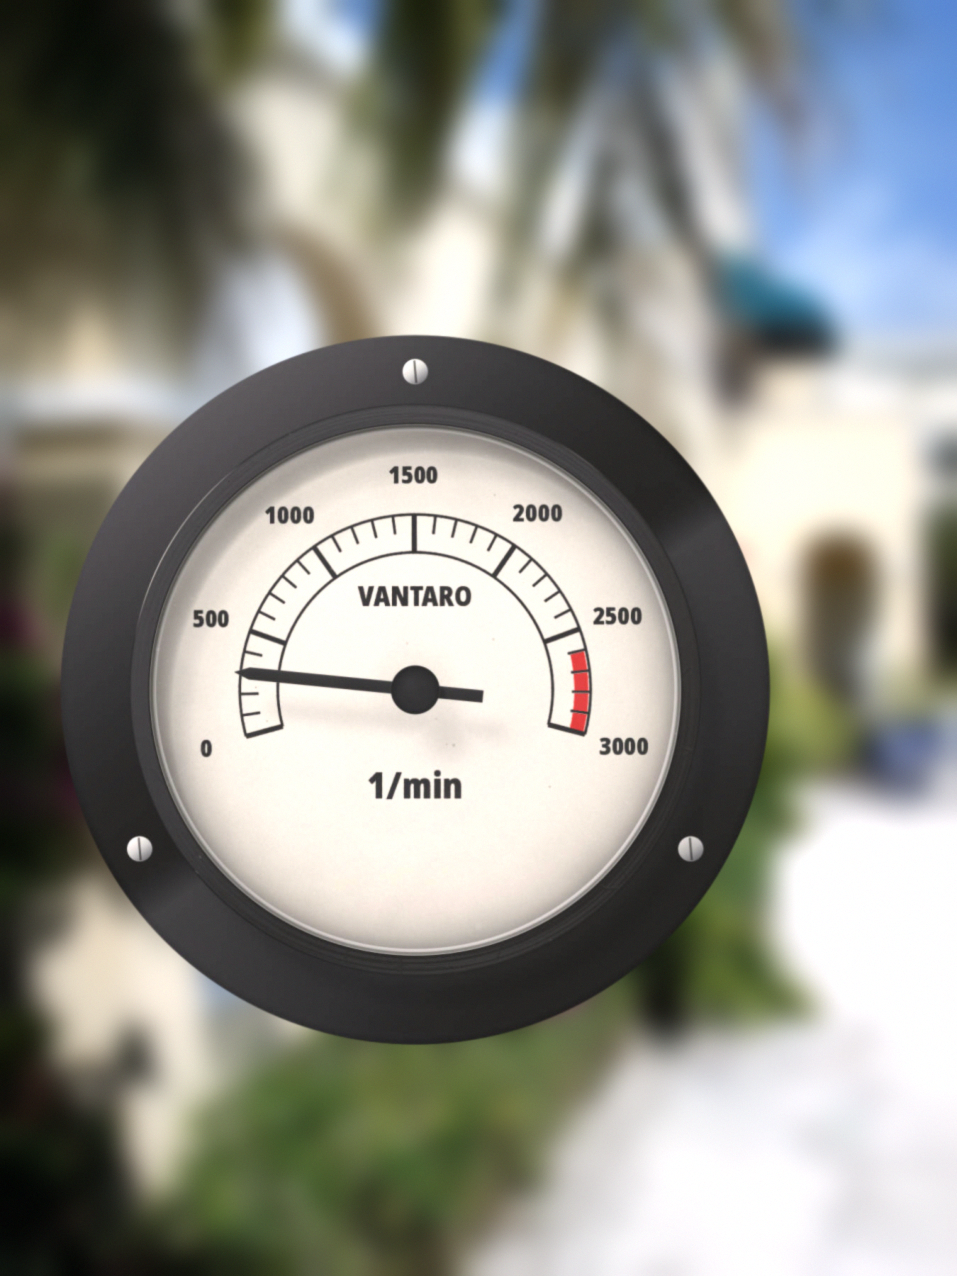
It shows value=300 unit=rpm
